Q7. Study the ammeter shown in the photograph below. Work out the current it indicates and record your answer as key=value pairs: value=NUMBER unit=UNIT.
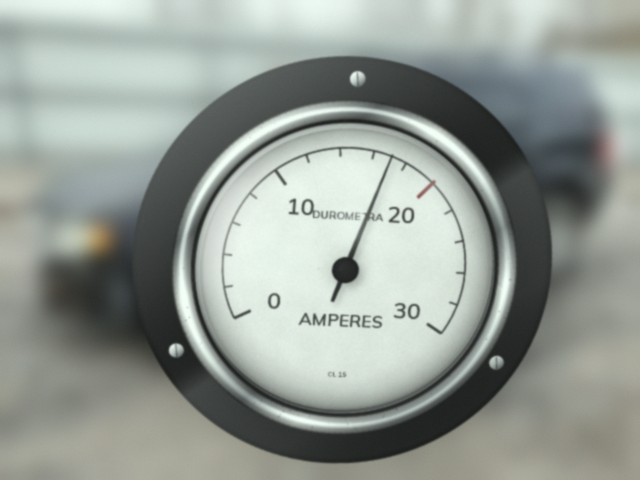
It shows value=17 unit=A
